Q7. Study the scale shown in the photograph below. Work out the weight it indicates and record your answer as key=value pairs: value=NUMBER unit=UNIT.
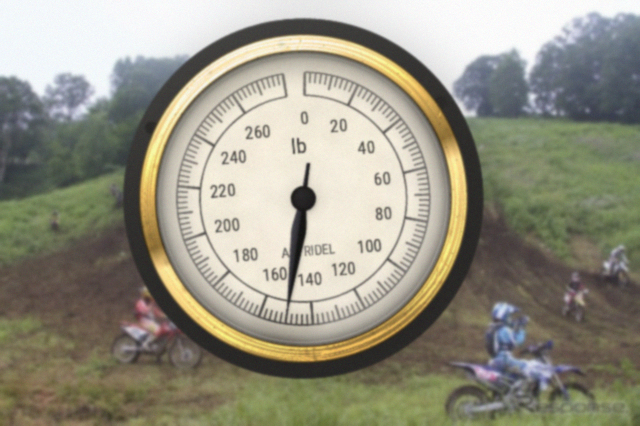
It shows value=150 unit=lb
